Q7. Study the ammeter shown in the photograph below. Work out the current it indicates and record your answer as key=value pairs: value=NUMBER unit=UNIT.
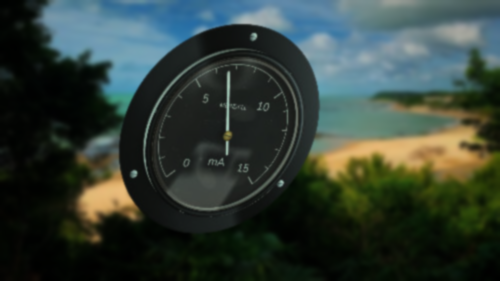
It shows value=6.5 unit=mA
